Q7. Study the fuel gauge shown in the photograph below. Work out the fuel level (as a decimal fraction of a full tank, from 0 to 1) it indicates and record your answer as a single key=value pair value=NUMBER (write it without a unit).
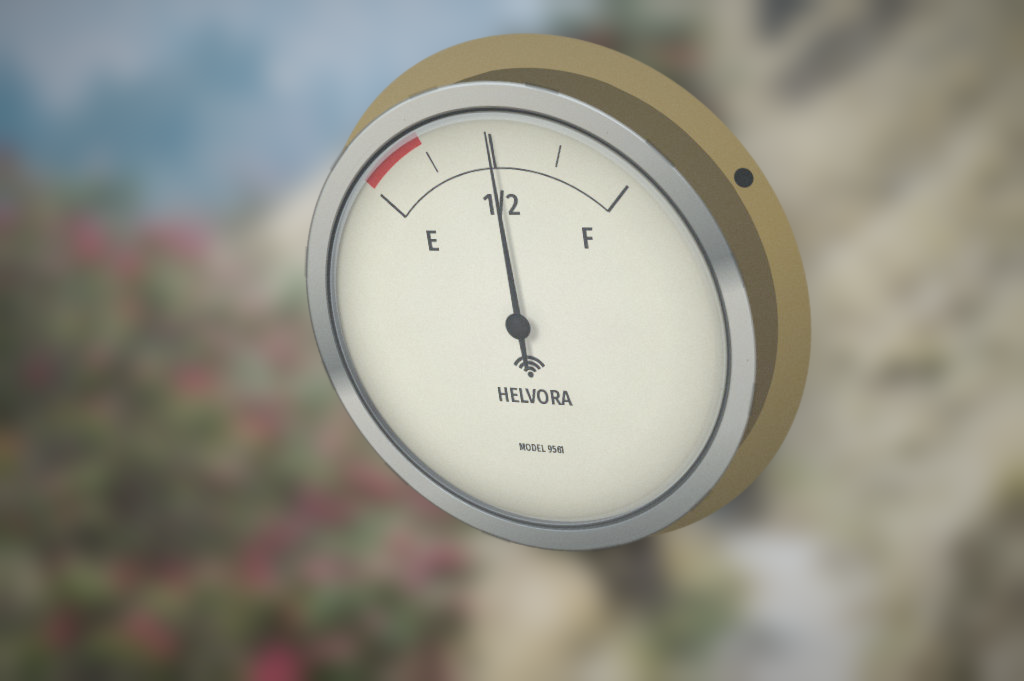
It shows value=0.5
